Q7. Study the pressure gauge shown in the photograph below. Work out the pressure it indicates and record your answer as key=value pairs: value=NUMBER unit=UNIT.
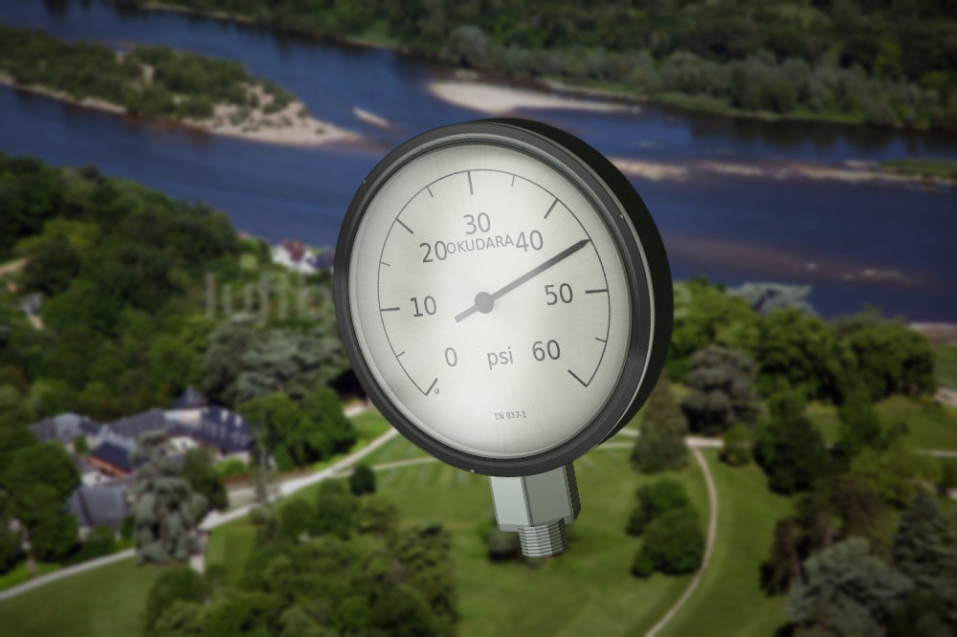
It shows value=45 unit=psi
